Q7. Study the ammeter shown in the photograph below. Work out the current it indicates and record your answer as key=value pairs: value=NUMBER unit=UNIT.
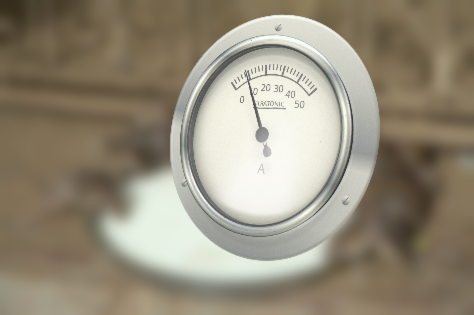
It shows value=10 unit=A
